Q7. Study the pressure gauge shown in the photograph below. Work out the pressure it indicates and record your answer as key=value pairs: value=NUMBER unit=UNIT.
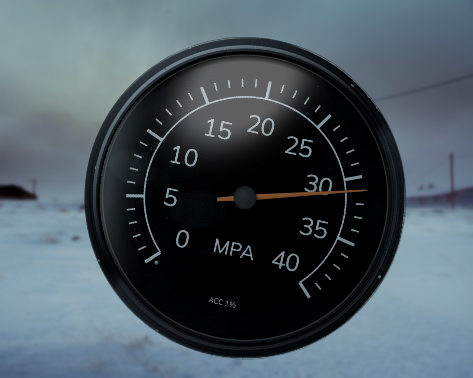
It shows value=31 unit=MPa
